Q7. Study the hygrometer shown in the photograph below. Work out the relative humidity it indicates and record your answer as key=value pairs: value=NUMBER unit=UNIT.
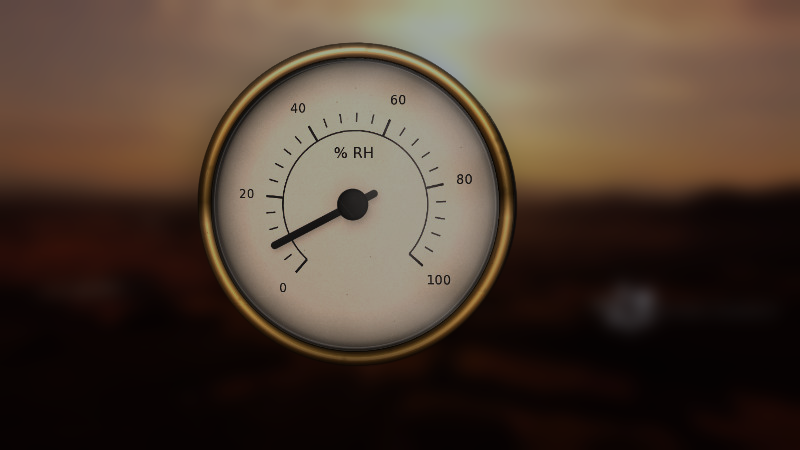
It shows value=8 unit=%
